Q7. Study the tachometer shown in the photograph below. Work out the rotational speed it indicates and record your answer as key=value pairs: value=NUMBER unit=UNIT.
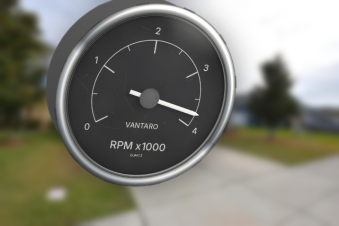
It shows value=3750 unit=rpm
